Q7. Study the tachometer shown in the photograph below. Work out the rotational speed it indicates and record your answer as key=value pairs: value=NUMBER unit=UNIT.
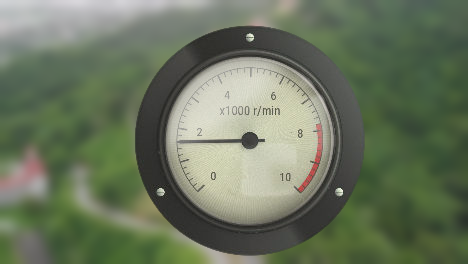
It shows value=1600 unit=rpm
